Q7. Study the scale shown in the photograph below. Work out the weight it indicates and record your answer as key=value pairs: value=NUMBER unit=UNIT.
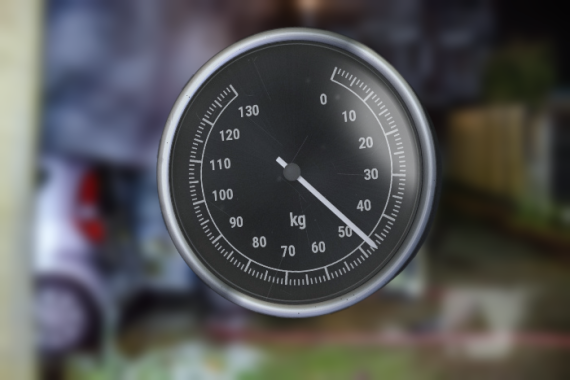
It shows value=47 unit=kg
